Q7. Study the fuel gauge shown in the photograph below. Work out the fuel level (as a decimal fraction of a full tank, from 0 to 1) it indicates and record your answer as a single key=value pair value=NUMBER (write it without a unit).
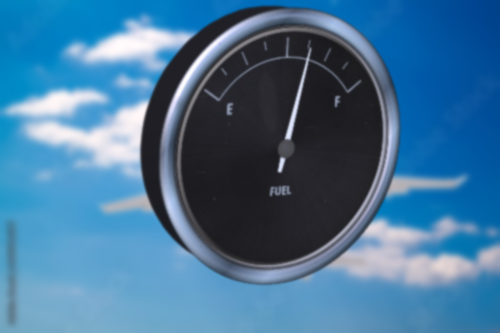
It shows value=0.625
